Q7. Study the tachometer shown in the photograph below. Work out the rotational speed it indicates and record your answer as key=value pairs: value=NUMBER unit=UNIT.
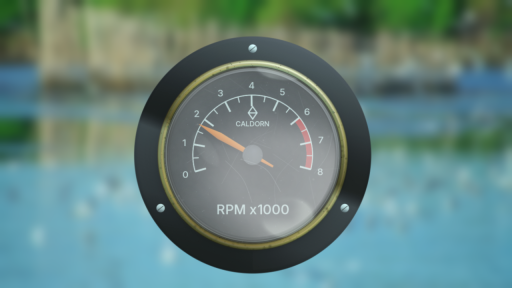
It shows value=1750 unit=rpm
